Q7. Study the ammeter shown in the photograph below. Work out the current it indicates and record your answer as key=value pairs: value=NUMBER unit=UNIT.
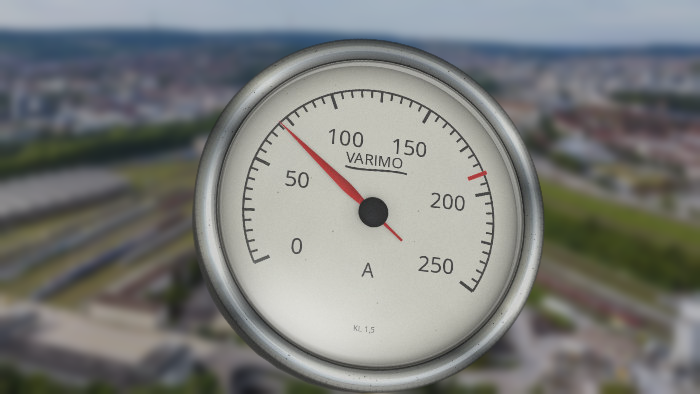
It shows value=70 unit=A
